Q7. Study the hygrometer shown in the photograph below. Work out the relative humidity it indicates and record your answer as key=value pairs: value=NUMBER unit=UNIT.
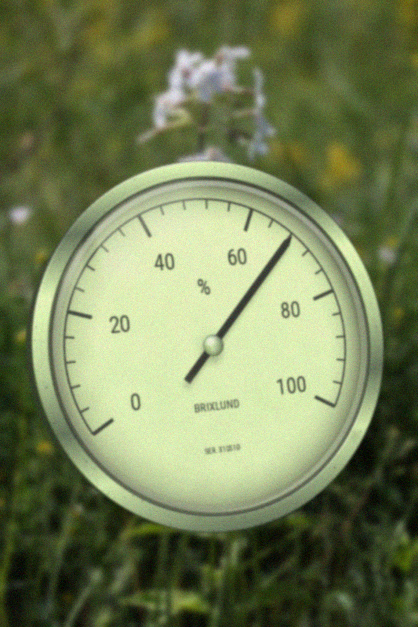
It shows value=68 unit=%
